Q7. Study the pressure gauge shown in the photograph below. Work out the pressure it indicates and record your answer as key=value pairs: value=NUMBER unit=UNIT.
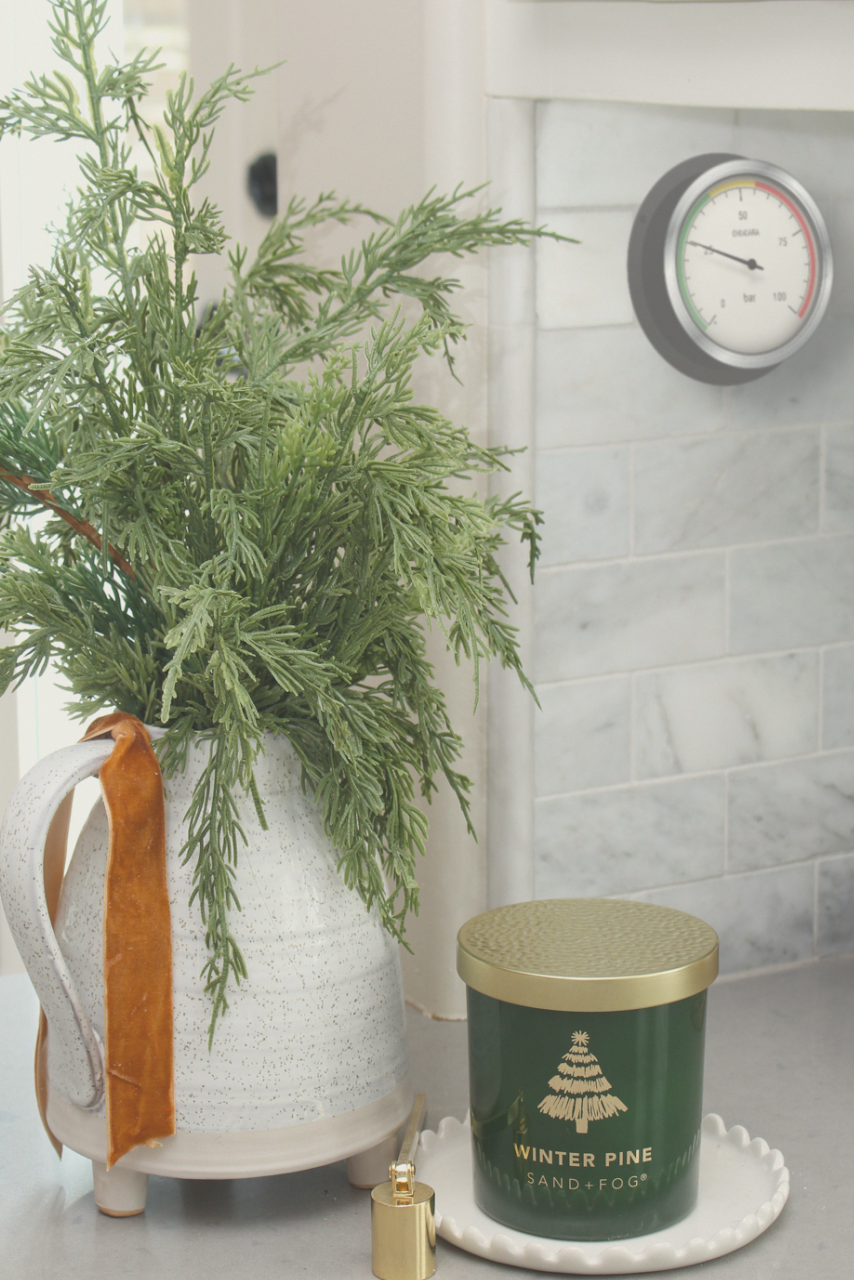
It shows value=25 unit=bar
